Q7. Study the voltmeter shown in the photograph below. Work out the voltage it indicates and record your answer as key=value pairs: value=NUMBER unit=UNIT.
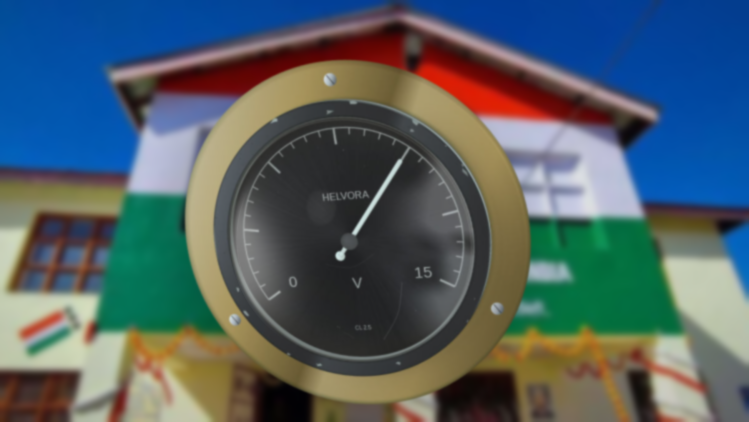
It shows value=10 unit=V
